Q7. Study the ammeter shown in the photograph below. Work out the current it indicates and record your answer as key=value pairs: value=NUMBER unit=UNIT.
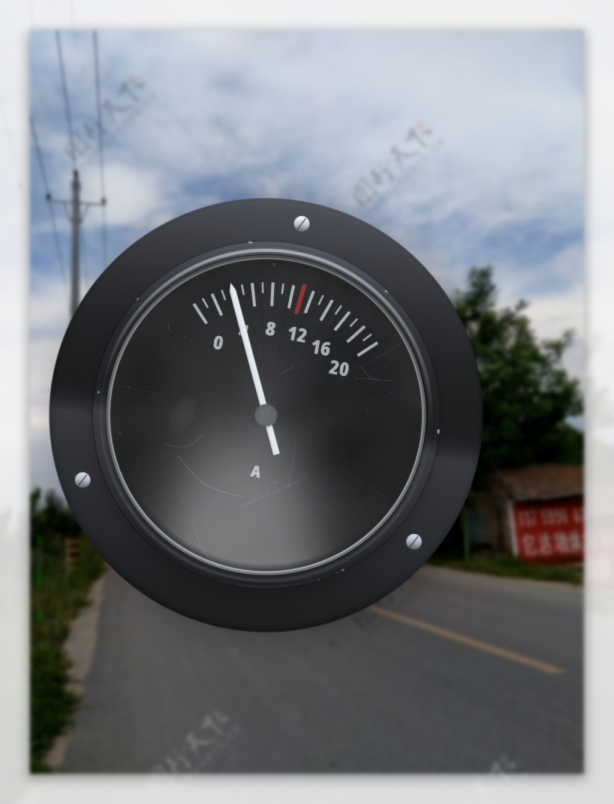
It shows value=4 unit=A
